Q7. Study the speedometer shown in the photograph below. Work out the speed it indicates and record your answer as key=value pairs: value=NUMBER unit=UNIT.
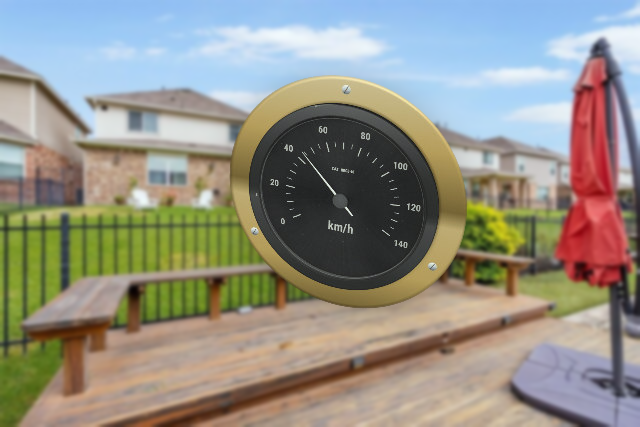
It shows value=45 unit=km/h
